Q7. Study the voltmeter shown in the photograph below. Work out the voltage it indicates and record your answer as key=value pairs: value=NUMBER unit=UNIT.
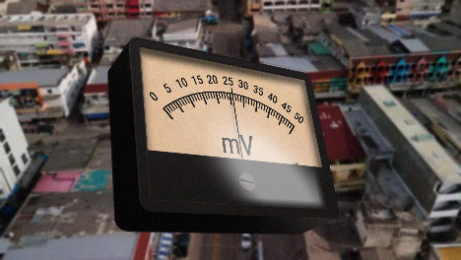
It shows value=25 unit=mV
